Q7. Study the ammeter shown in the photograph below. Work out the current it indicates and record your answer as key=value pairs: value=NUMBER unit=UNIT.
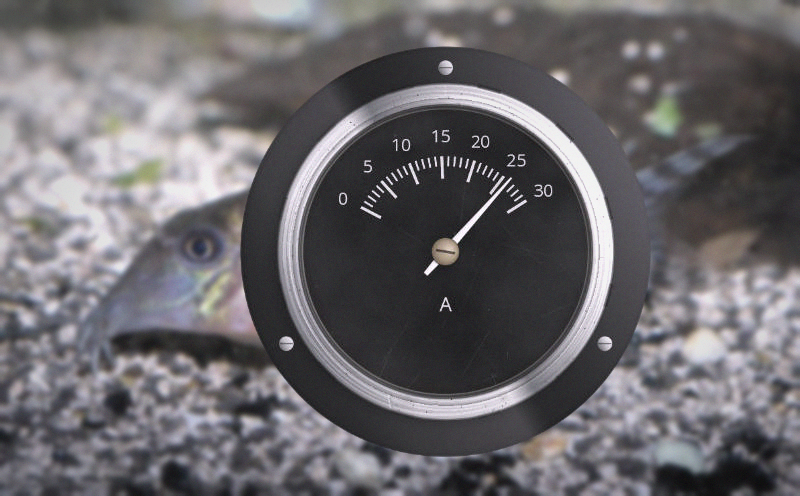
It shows value=26 unit=A
